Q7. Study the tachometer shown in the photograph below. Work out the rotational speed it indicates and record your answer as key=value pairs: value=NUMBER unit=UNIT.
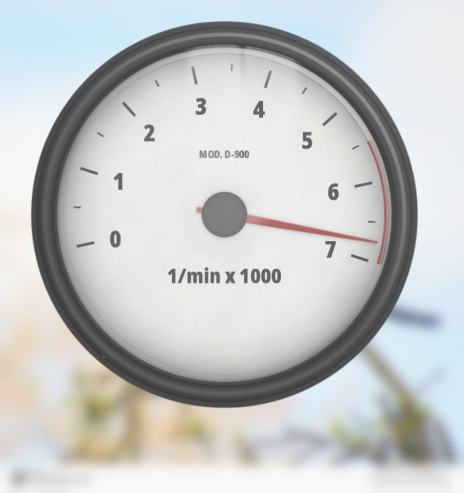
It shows value=6750 unit=rpm
